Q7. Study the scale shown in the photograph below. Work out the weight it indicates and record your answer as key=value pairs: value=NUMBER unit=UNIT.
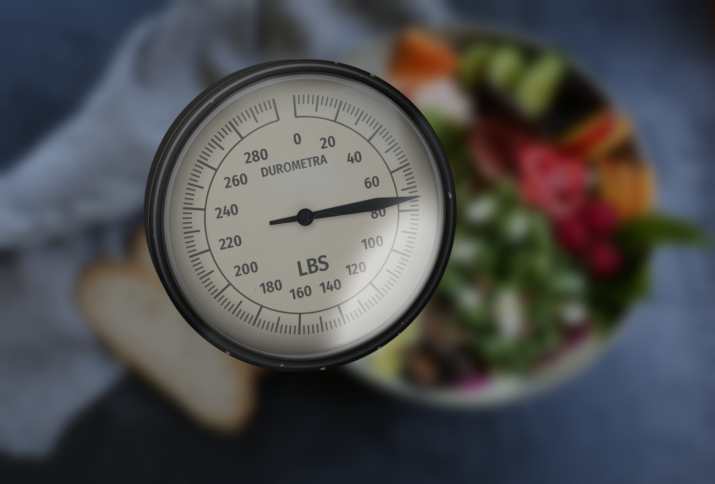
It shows value=74 unit=lb
